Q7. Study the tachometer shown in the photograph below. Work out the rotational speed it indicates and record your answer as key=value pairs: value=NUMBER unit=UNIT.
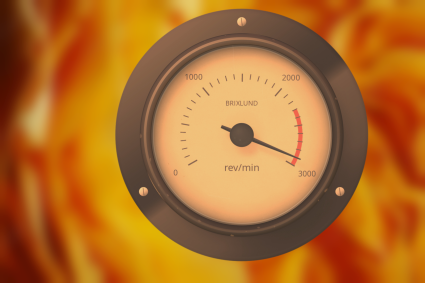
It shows value=2900 unit=rpm
